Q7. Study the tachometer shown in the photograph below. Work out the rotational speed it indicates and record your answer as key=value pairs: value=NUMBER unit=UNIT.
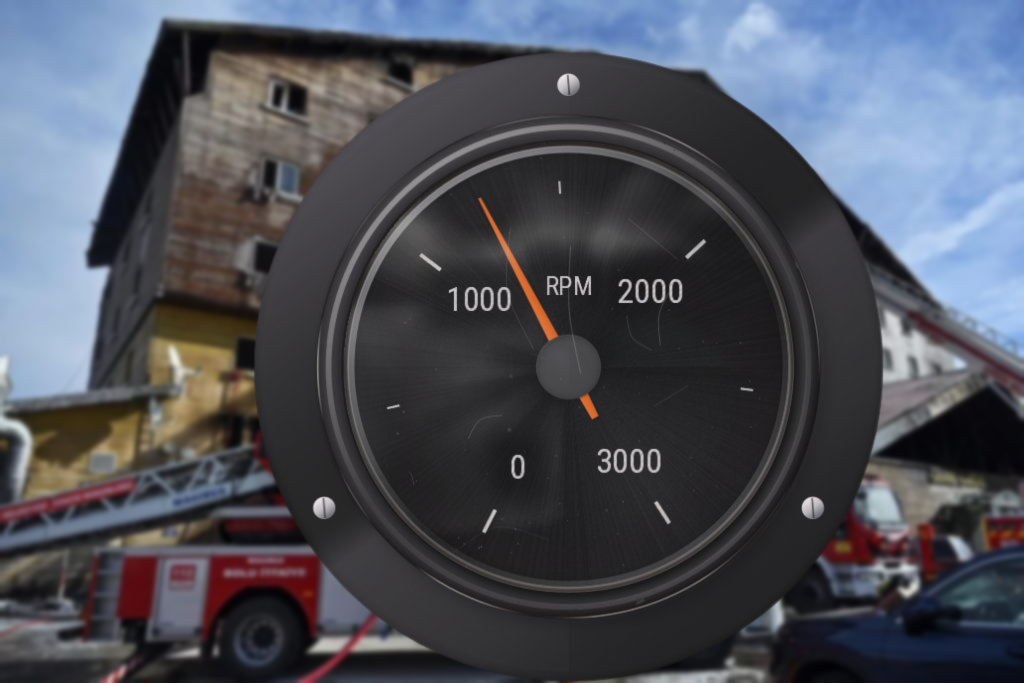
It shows value=1250 unit=rpm
